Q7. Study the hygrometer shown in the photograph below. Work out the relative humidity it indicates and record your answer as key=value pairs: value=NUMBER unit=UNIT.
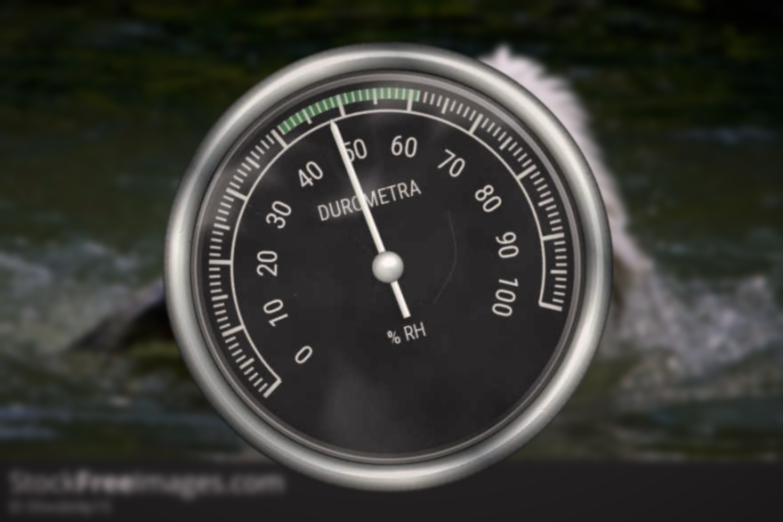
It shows value=48 unit=%
